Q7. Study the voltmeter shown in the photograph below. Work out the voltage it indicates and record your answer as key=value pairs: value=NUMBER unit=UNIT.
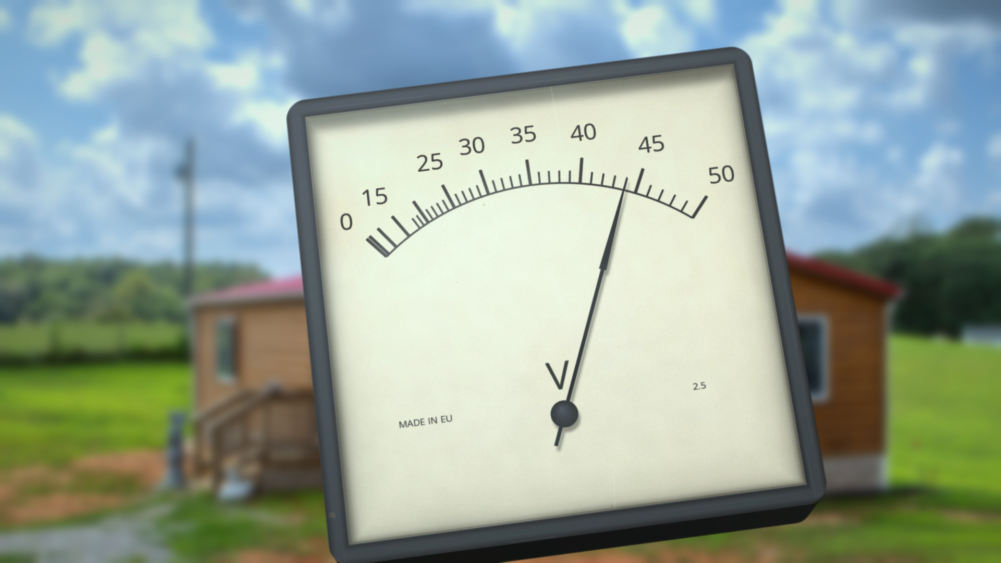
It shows value=44 unit=V
